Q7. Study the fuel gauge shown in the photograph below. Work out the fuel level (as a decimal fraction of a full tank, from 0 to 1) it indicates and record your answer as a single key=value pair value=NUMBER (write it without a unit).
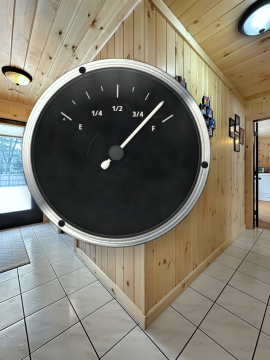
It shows value=0.875
